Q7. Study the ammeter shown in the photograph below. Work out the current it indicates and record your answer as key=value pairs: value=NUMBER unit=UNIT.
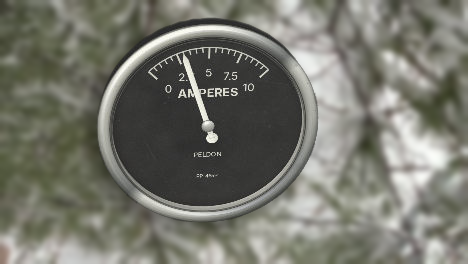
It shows value=3 unit=A
